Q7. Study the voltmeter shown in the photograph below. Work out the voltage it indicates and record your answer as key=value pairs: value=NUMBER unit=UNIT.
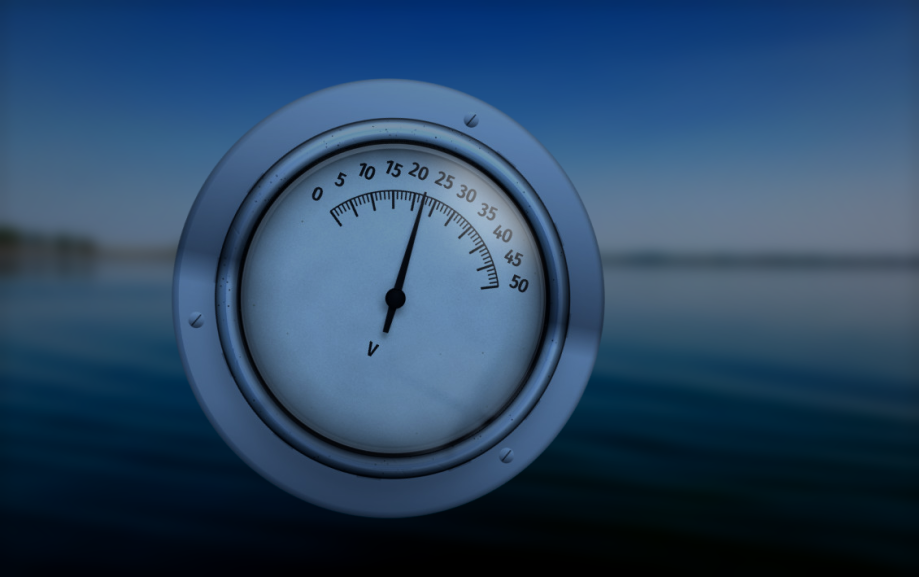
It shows value=22 unit=V
